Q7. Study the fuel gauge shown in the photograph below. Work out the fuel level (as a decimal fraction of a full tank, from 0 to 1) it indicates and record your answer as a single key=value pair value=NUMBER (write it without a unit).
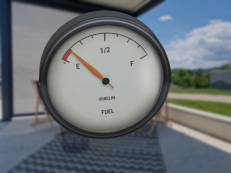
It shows value=0.125
